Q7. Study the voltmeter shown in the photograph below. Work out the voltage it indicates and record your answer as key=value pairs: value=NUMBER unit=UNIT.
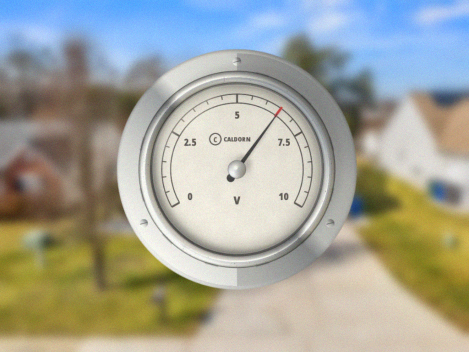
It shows value=6.5 unit=V
